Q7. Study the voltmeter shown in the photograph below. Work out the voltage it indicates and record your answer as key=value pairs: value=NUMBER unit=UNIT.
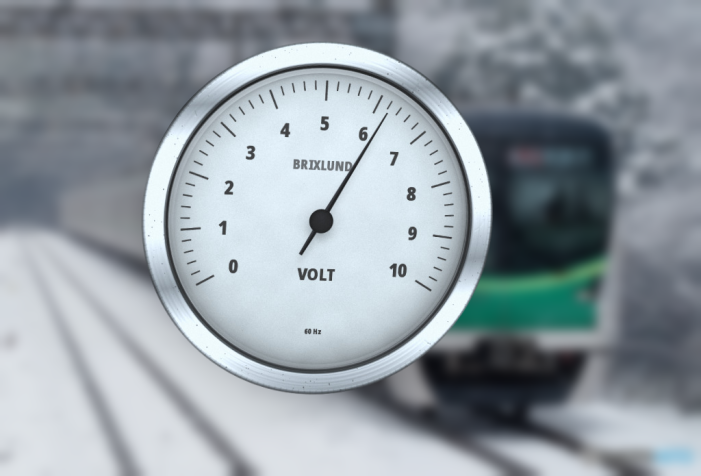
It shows value=6.2 unit=V
